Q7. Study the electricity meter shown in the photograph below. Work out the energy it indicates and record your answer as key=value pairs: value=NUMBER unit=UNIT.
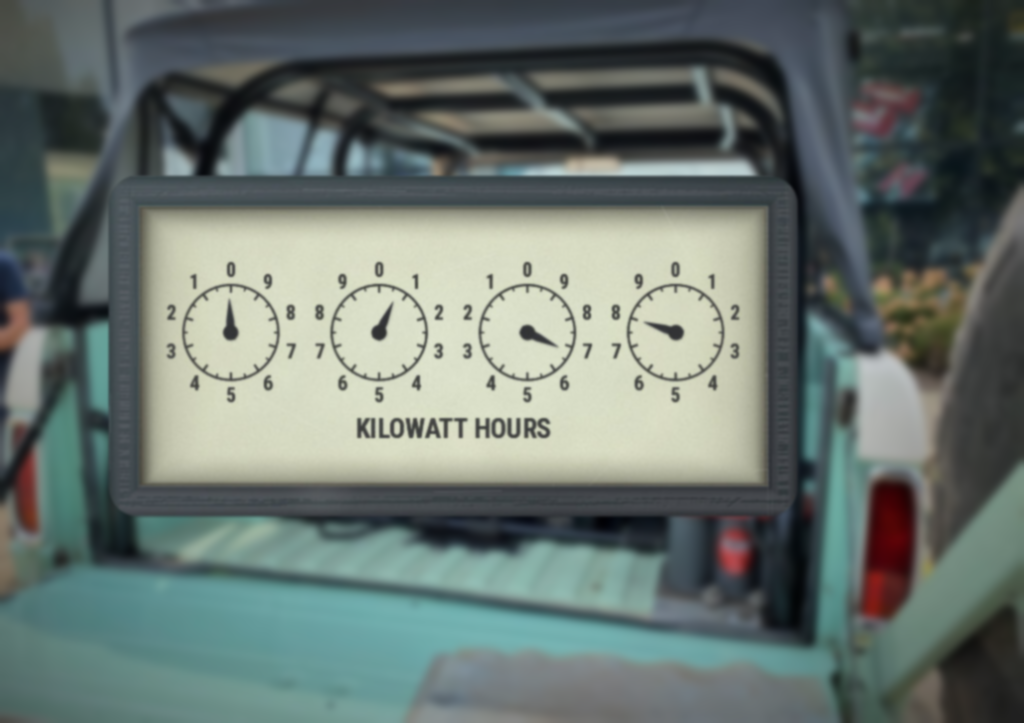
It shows value=68 unit=kWh
